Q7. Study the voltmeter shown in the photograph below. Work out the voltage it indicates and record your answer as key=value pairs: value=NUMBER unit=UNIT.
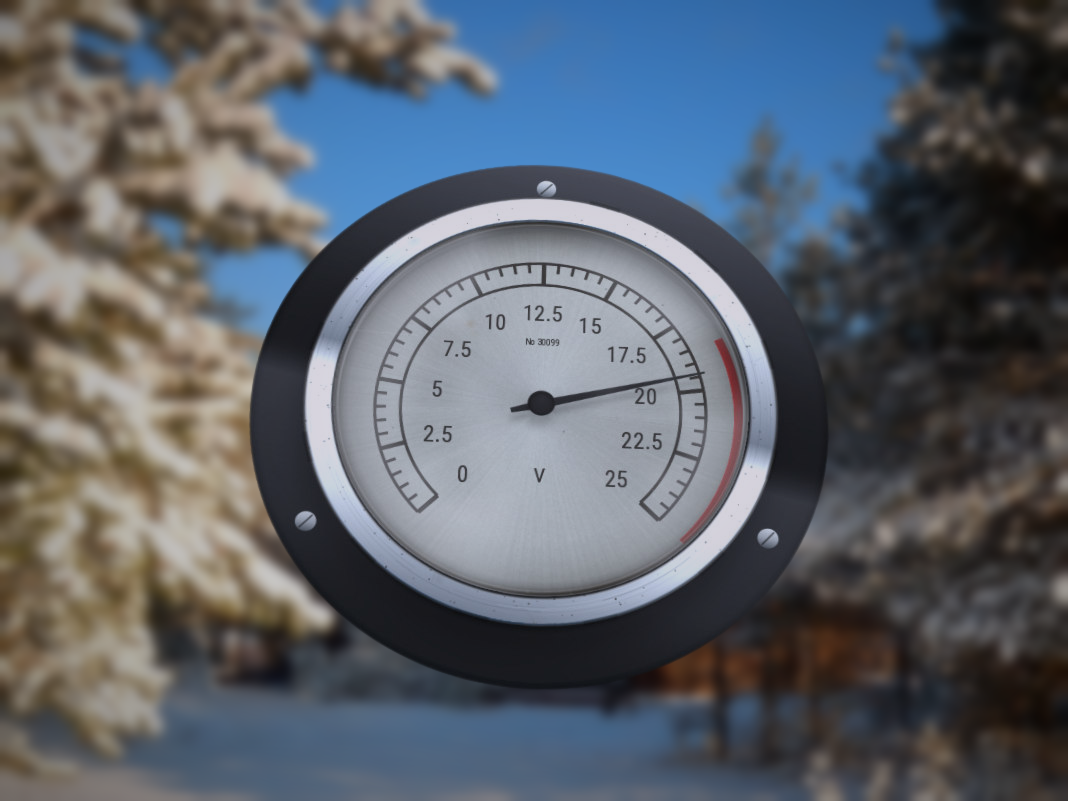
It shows value=19.5 unit=V
